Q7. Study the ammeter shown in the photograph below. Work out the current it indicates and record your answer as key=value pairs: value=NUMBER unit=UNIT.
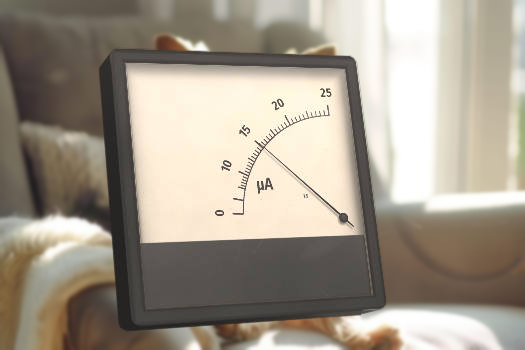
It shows value=15 unit=µA
